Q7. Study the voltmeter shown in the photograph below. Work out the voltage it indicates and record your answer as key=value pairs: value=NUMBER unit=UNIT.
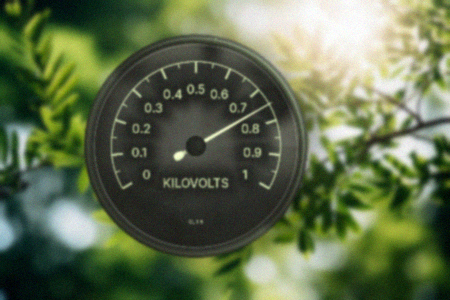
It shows value=0.75 unit=kV
